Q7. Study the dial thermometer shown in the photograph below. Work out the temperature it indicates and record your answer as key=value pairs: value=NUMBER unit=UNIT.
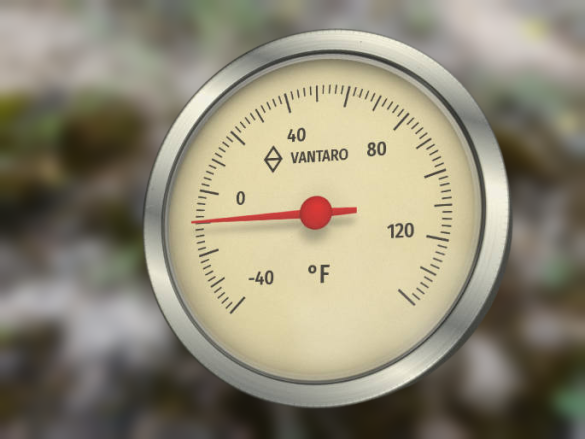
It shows value=-10 unit=°F
